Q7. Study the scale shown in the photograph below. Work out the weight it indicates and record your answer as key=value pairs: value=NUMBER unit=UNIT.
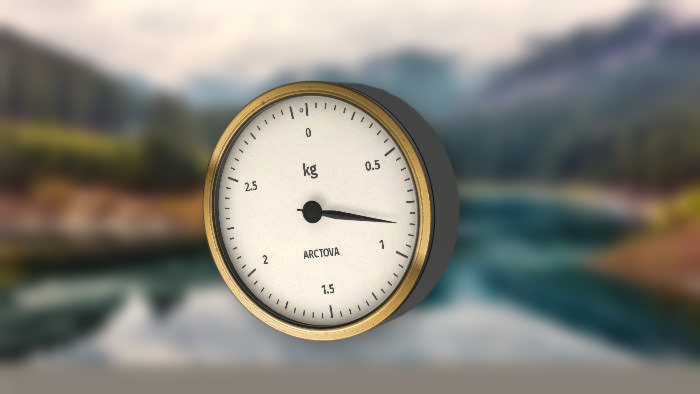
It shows value=0.85 unit=kg
